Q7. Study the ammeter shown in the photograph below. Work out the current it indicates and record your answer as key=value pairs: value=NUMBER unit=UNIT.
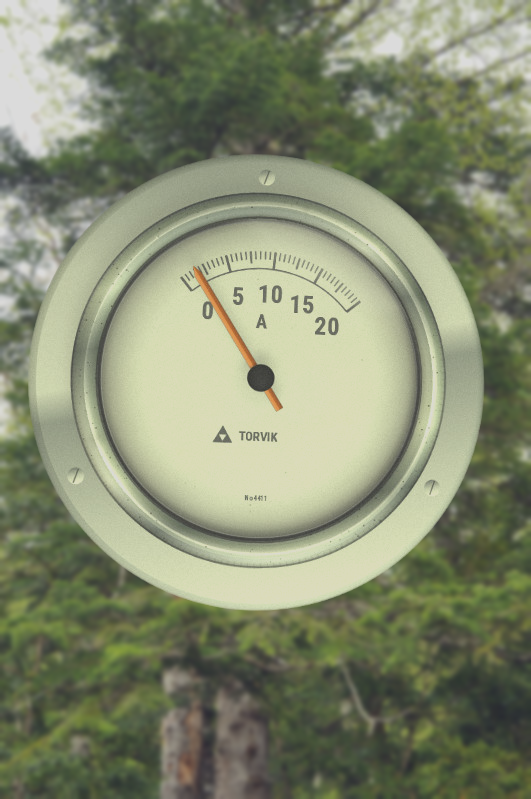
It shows value=1.5 unit=A
